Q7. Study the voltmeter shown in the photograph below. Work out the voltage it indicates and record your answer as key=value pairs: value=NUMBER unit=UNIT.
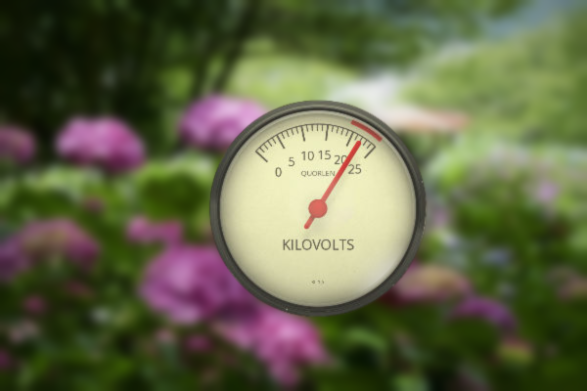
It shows value=22 unit=kV
